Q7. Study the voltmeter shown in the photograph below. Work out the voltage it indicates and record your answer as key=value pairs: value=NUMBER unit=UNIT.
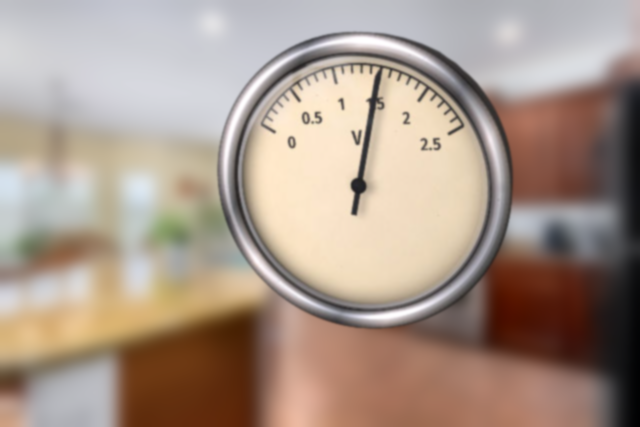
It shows value=1.5 unit=V
